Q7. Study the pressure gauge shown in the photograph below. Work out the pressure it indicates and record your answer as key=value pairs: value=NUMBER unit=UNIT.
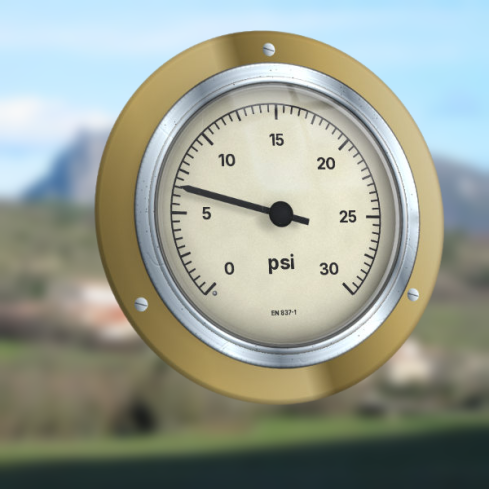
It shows value=6.5 unit=psi
